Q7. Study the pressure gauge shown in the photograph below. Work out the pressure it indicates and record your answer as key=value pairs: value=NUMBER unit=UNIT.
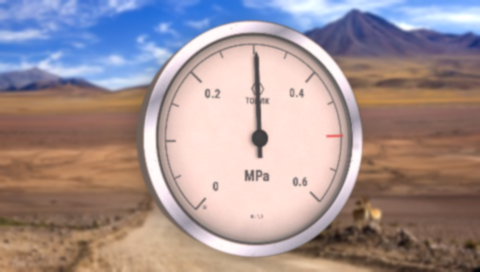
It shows value=0.3 unit=MPa
